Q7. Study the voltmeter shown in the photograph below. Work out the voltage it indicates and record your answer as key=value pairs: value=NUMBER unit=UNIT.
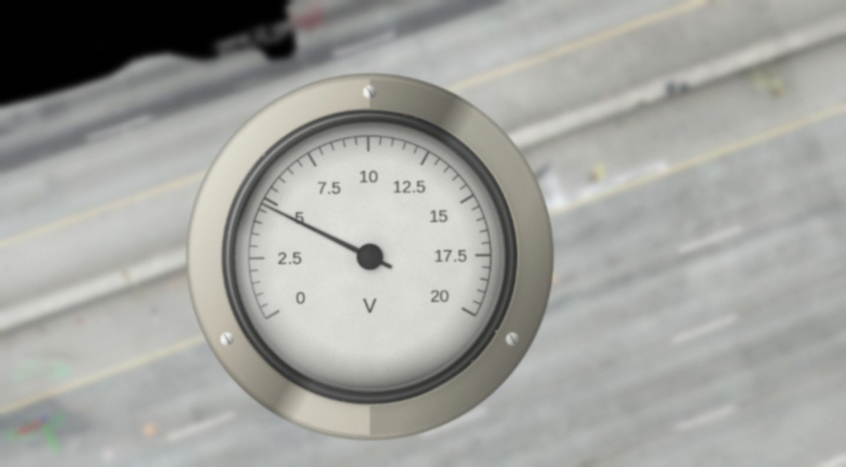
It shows value=4.75 unit=V
